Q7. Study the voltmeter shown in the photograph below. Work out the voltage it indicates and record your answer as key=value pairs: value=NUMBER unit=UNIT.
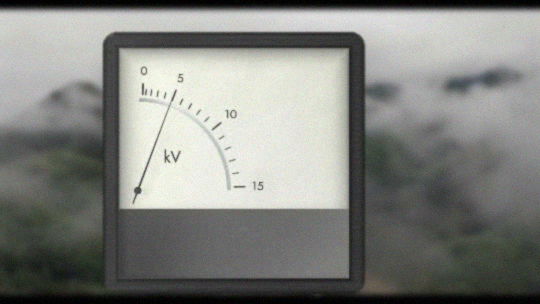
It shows value=5 unit=kV
